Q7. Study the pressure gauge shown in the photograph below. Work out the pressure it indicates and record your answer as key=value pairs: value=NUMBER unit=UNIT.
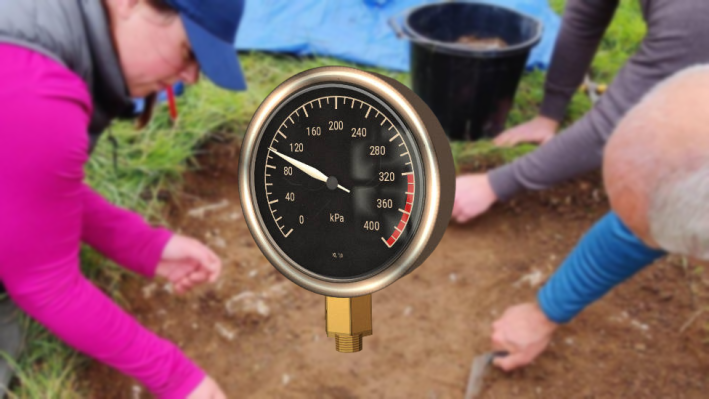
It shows value=100 unit=kPa
